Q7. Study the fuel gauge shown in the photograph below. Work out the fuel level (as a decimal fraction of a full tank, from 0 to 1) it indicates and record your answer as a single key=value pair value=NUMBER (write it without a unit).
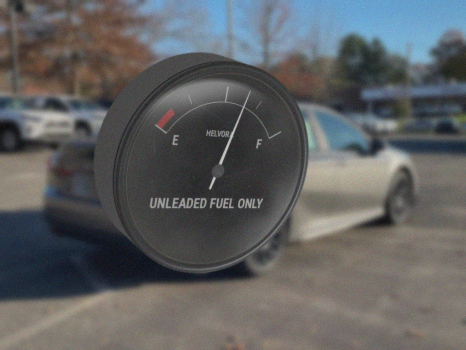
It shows value=0.625
